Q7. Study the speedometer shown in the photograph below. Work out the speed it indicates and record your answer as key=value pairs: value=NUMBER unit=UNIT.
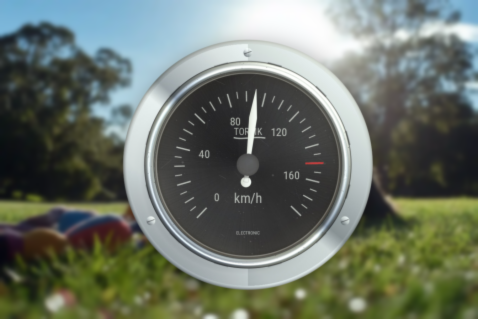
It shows value=95 unit=km/h
